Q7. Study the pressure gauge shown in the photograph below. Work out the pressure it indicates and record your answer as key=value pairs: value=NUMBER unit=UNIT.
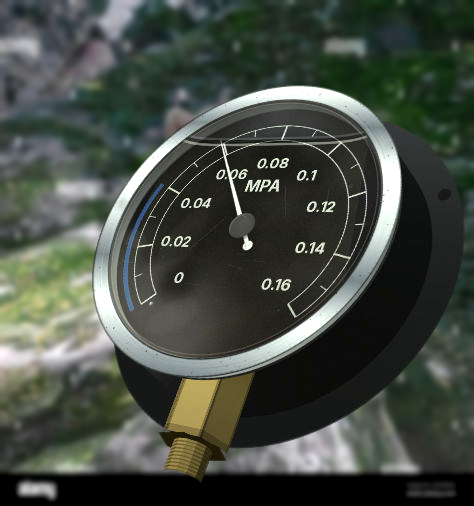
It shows value=0.06 unit=MPa
